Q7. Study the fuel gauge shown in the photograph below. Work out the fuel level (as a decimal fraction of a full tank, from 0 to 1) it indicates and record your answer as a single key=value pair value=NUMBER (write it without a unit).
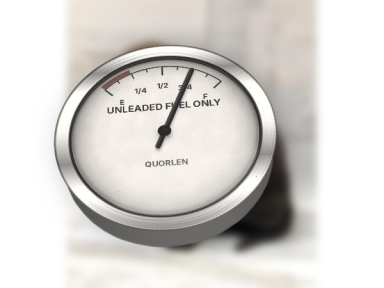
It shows value=0.75
